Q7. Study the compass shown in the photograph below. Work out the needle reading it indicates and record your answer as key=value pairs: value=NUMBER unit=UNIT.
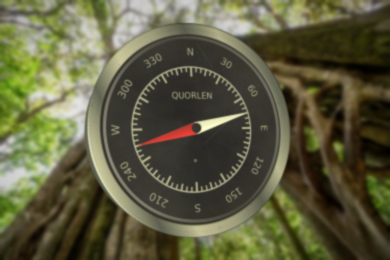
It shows value=255 unit=°
